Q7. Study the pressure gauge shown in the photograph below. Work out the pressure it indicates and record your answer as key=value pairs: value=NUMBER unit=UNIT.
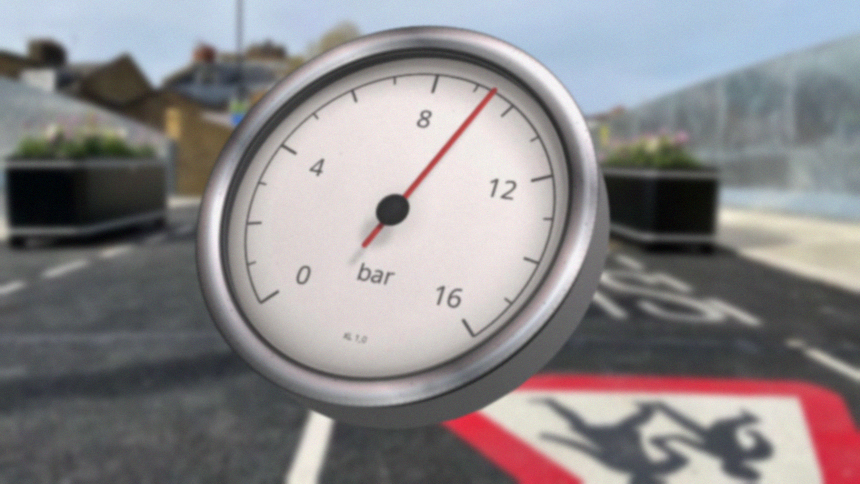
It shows value=9.5 unit=bar
